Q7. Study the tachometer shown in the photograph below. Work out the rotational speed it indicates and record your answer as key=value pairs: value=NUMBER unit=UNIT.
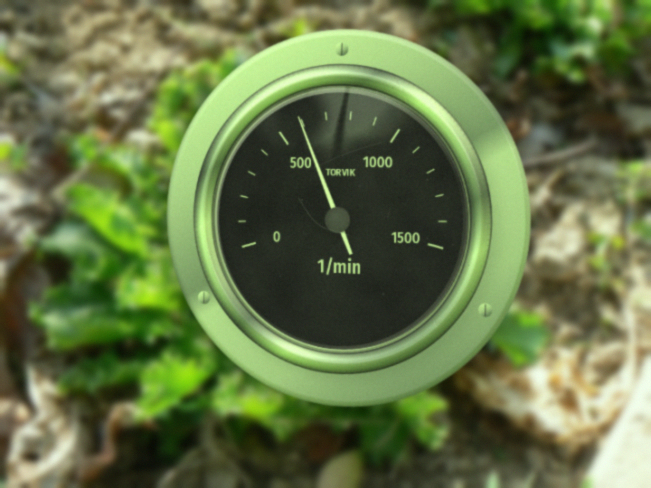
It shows value=600 unit=rpm
